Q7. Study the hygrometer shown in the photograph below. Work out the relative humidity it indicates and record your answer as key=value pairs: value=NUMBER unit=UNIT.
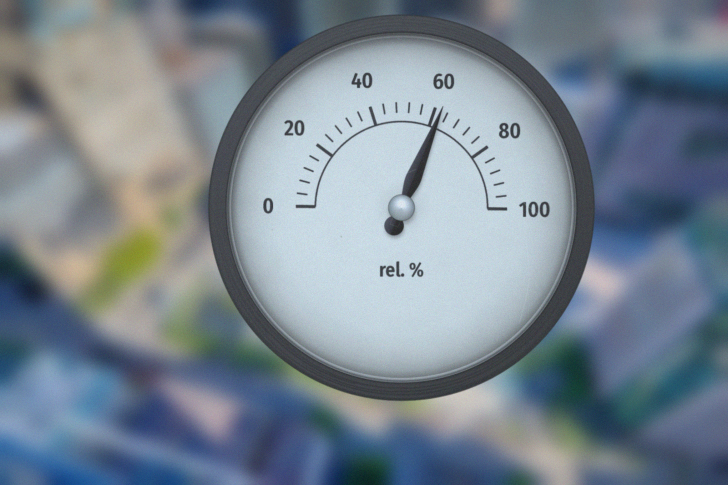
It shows value=62 unit=%
